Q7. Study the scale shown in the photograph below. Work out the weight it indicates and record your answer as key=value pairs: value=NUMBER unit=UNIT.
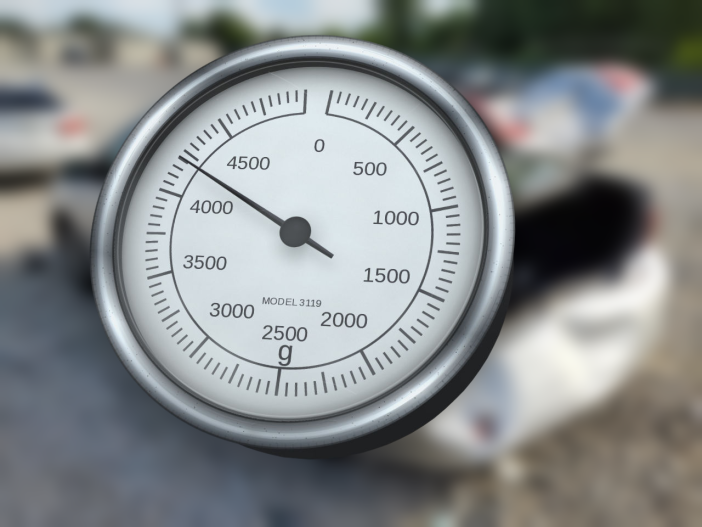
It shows value=4200 unit=g
